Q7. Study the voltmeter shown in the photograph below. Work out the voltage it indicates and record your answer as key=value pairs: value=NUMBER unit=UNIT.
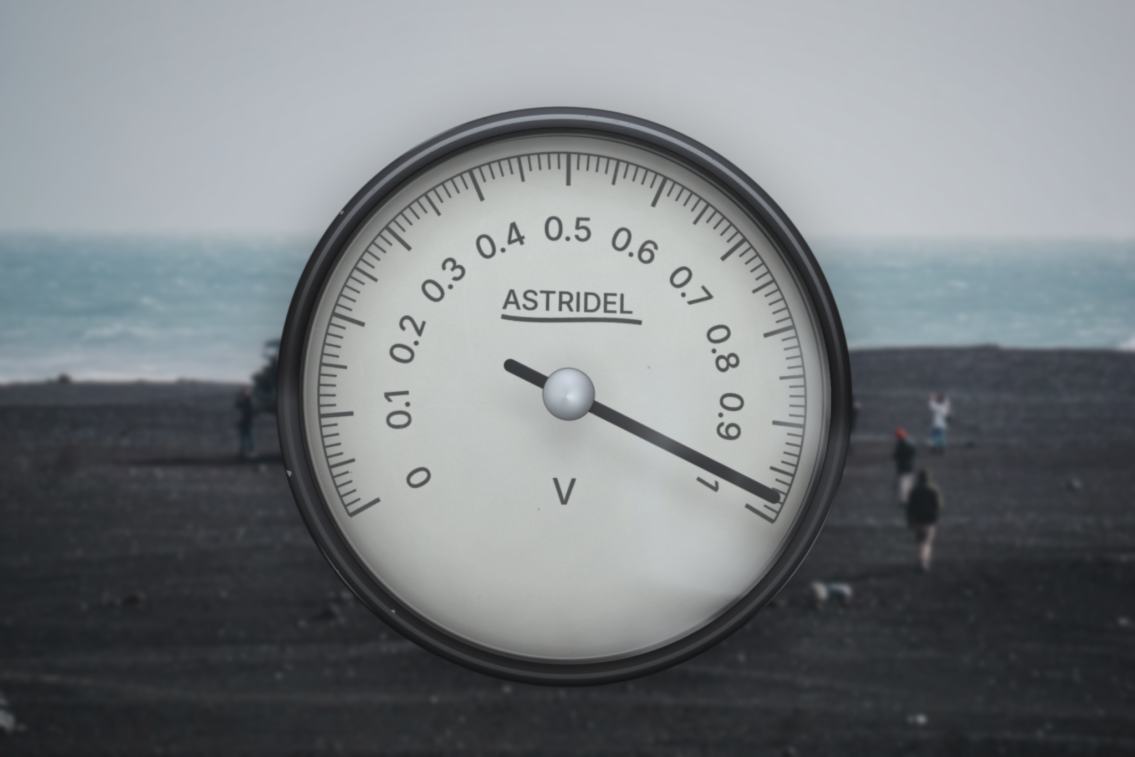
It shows value=0.98 unit=V
